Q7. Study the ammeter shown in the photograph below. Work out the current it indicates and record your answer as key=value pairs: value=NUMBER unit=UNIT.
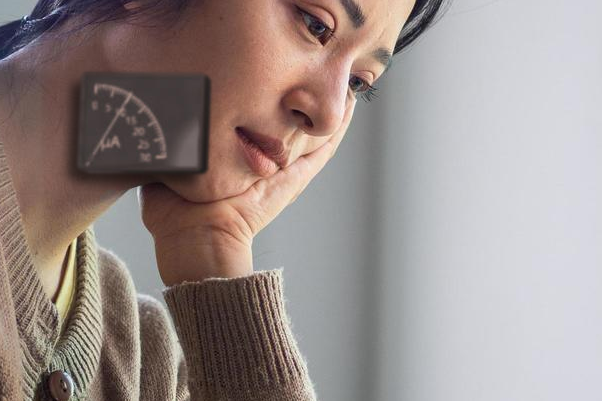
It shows value=10 unit=µA
